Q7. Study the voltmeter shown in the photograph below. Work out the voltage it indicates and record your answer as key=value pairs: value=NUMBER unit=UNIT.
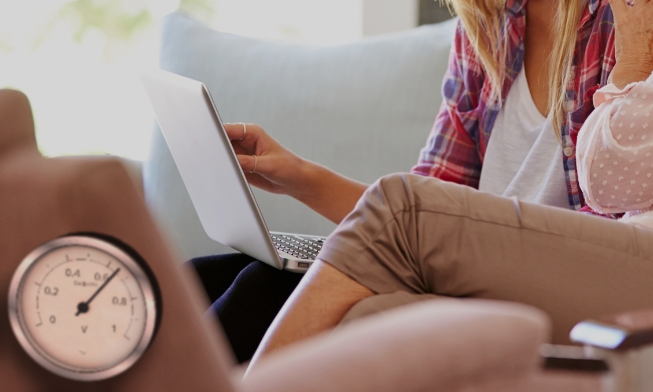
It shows value=0.65 unit=V
